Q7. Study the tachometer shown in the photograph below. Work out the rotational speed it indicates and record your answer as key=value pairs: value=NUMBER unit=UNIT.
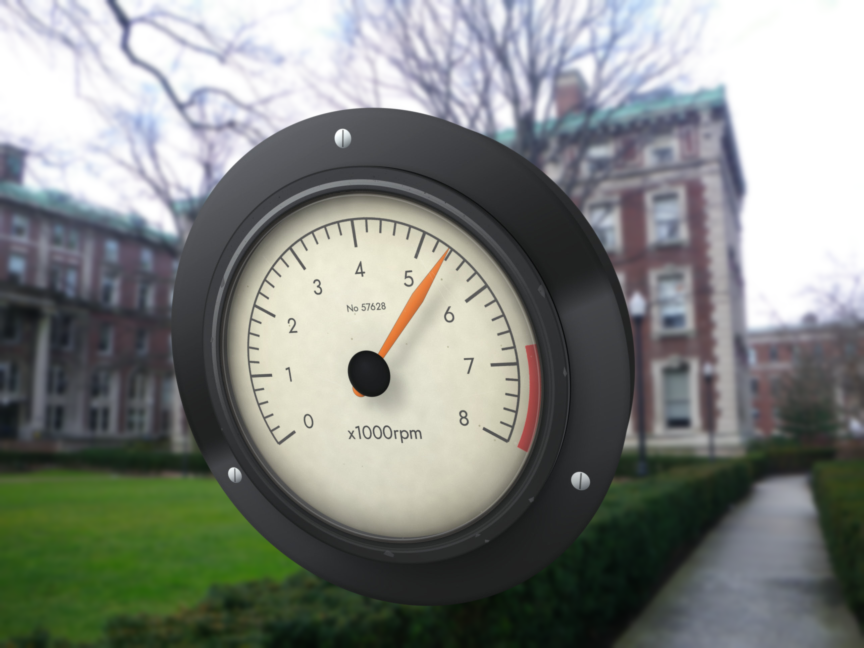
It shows value=5400 unit=rpm
